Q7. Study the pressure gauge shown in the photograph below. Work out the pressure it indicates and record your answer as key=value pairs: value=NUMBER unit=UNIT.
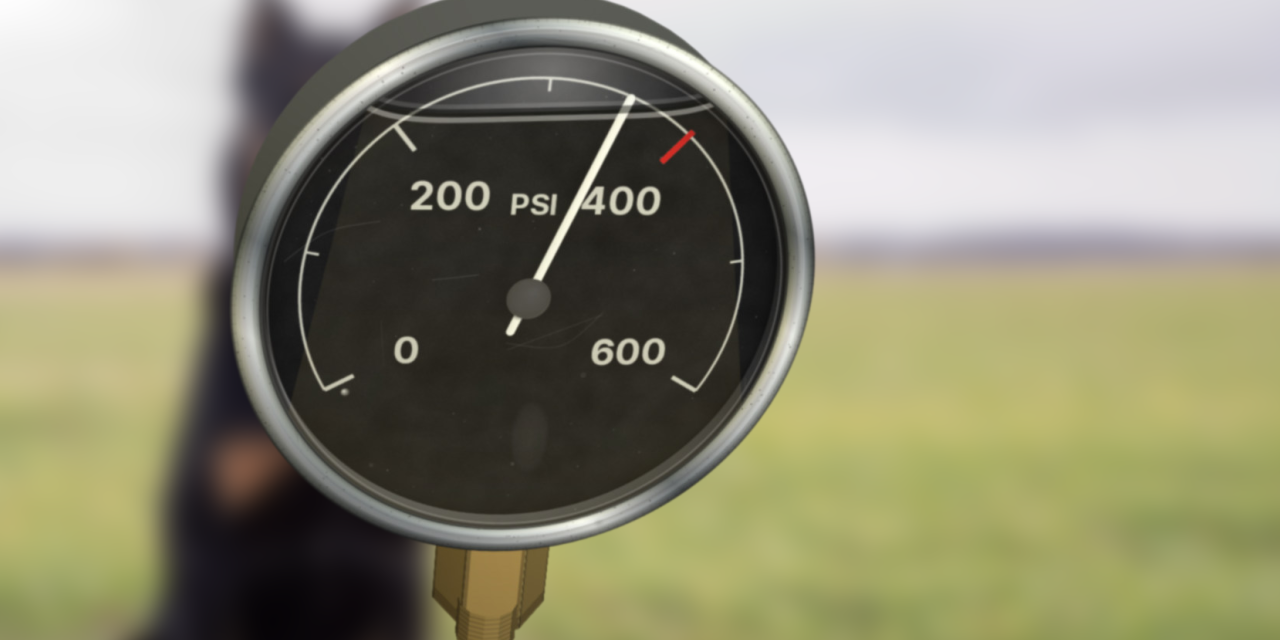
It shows value=350 unit=psi
